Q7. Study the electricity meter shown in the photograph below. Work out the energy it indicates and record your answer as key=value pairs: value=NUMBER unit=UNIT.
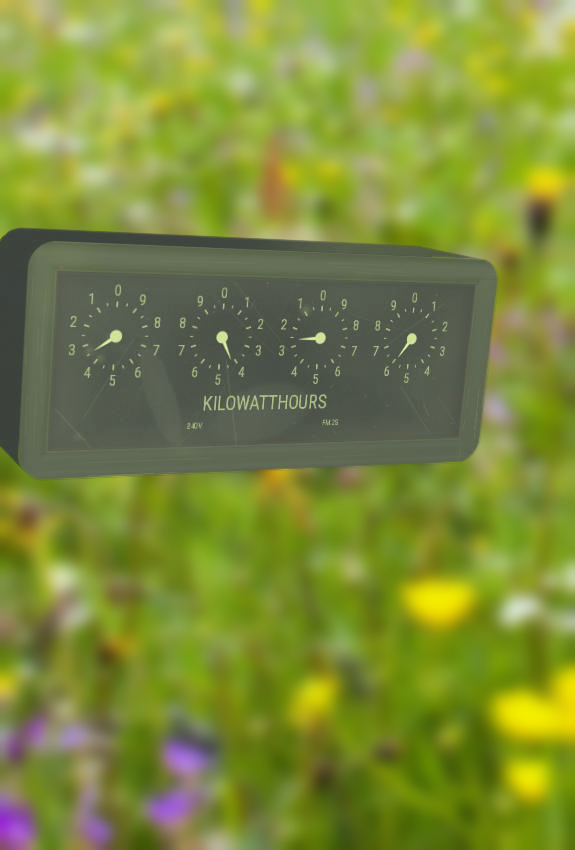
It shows value=3426 unit=kWh
